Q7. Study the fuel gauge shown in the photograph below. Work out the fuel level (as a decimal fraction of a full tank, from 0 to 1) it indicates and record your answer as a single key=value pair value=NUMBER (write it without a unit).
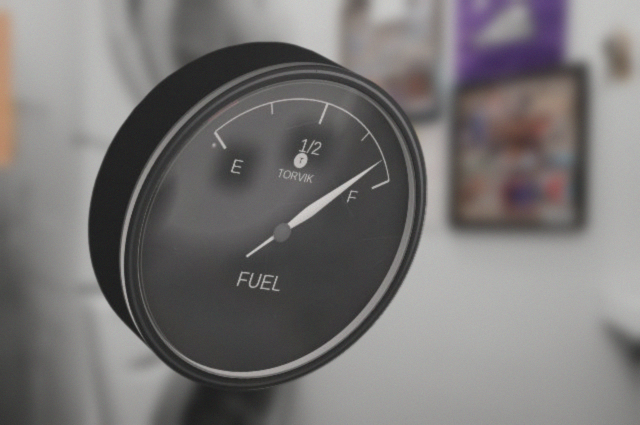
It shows value=0.875
